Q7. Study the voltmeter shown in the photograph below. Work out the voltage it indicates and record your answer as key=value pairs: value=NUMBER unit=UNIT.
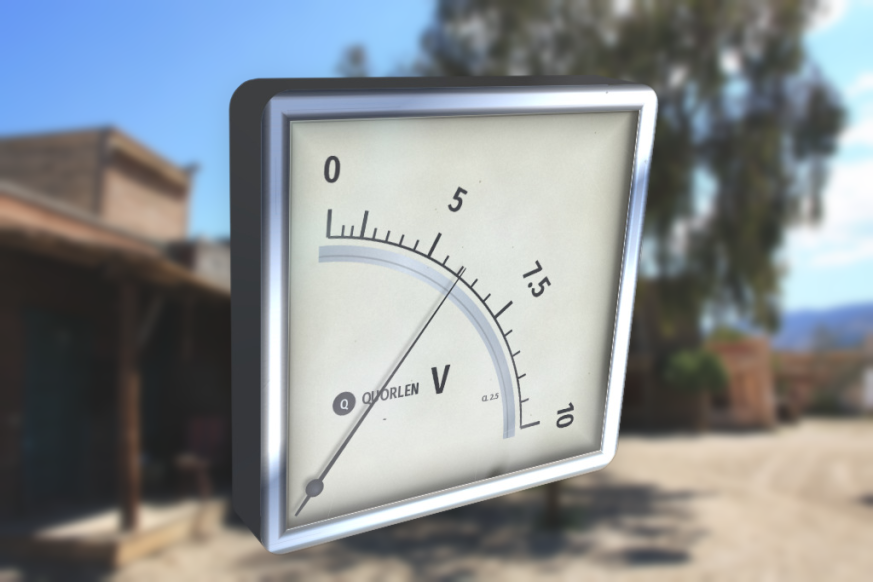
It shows value=6 unit=V
